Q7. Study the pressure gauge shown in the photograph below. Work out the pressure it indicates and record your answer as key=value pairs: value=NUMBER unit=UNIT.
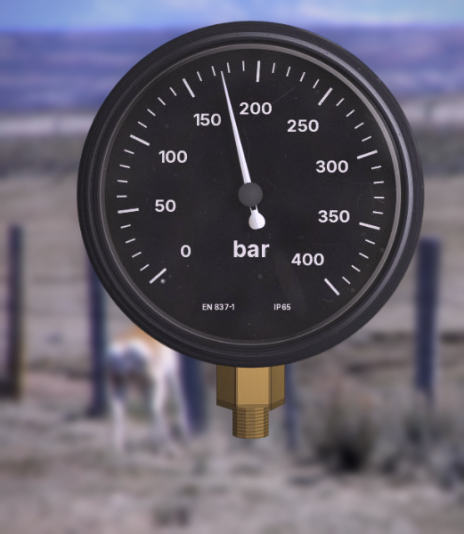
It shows value=175 unit=bar
